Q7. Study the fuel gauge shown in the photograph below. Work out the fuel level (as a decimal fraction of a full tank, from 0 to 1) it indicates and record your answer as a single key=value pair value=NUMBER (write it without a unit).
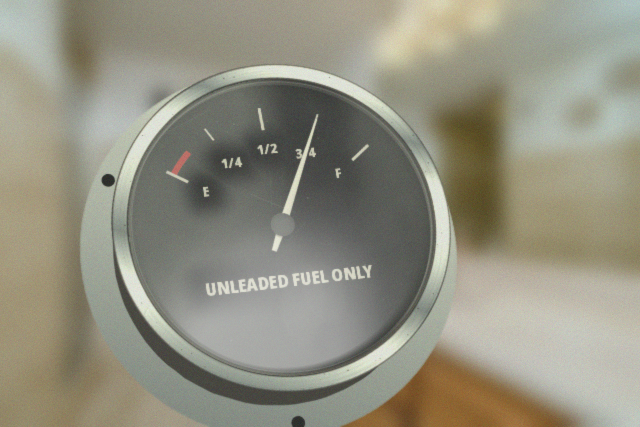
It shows value=0.75
